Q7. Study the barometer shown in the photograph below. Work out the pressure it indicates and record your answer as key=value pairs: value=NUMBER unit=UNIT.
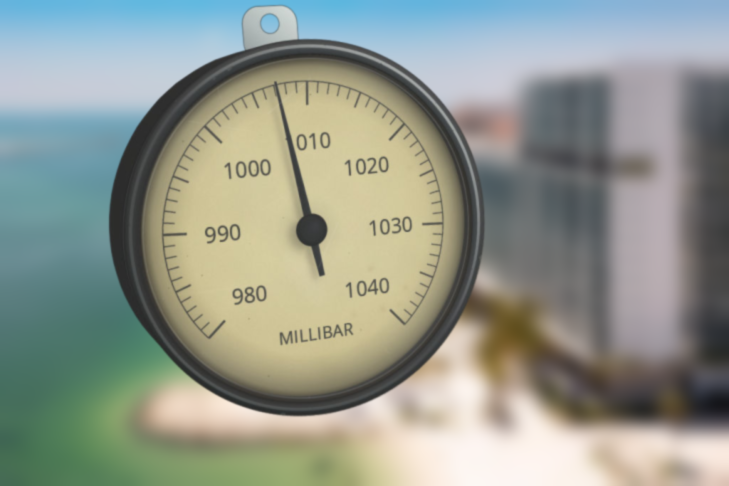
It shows value=1007 unit=mbar
